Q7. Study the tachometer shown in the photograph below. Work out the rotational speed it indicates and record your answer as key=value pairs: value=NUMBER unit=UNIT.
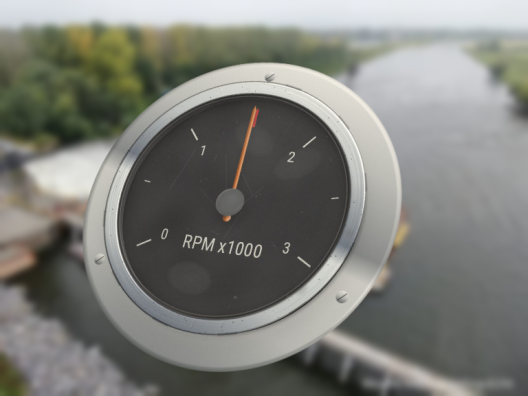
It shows value=1500 unit=rpm
